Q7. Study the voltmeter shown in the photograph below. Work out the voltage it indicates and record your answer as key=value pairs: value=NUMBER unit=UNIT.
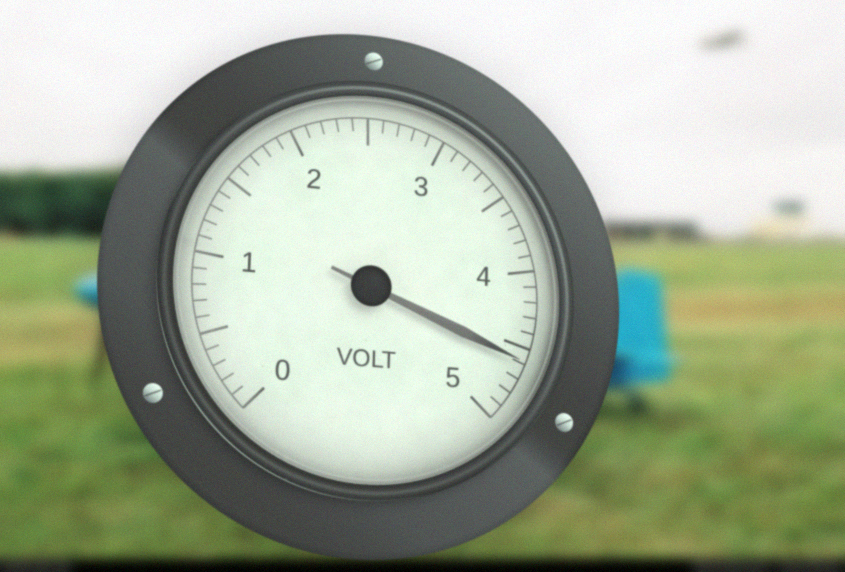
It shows value=4.6 unit=V
